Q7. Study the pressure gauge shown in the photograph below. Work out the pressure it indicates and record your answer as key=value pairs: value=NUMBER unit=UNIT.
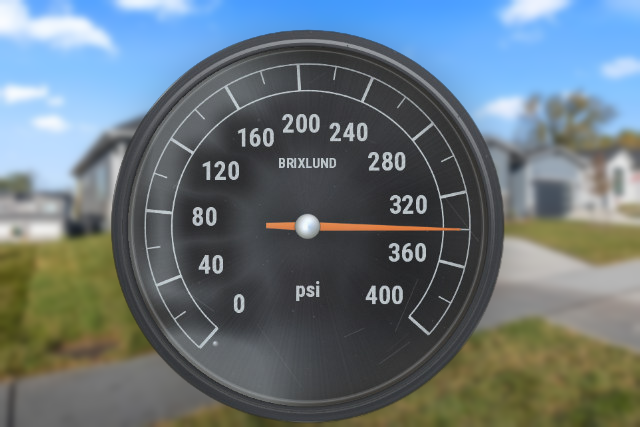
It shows value=340 unit=psi
